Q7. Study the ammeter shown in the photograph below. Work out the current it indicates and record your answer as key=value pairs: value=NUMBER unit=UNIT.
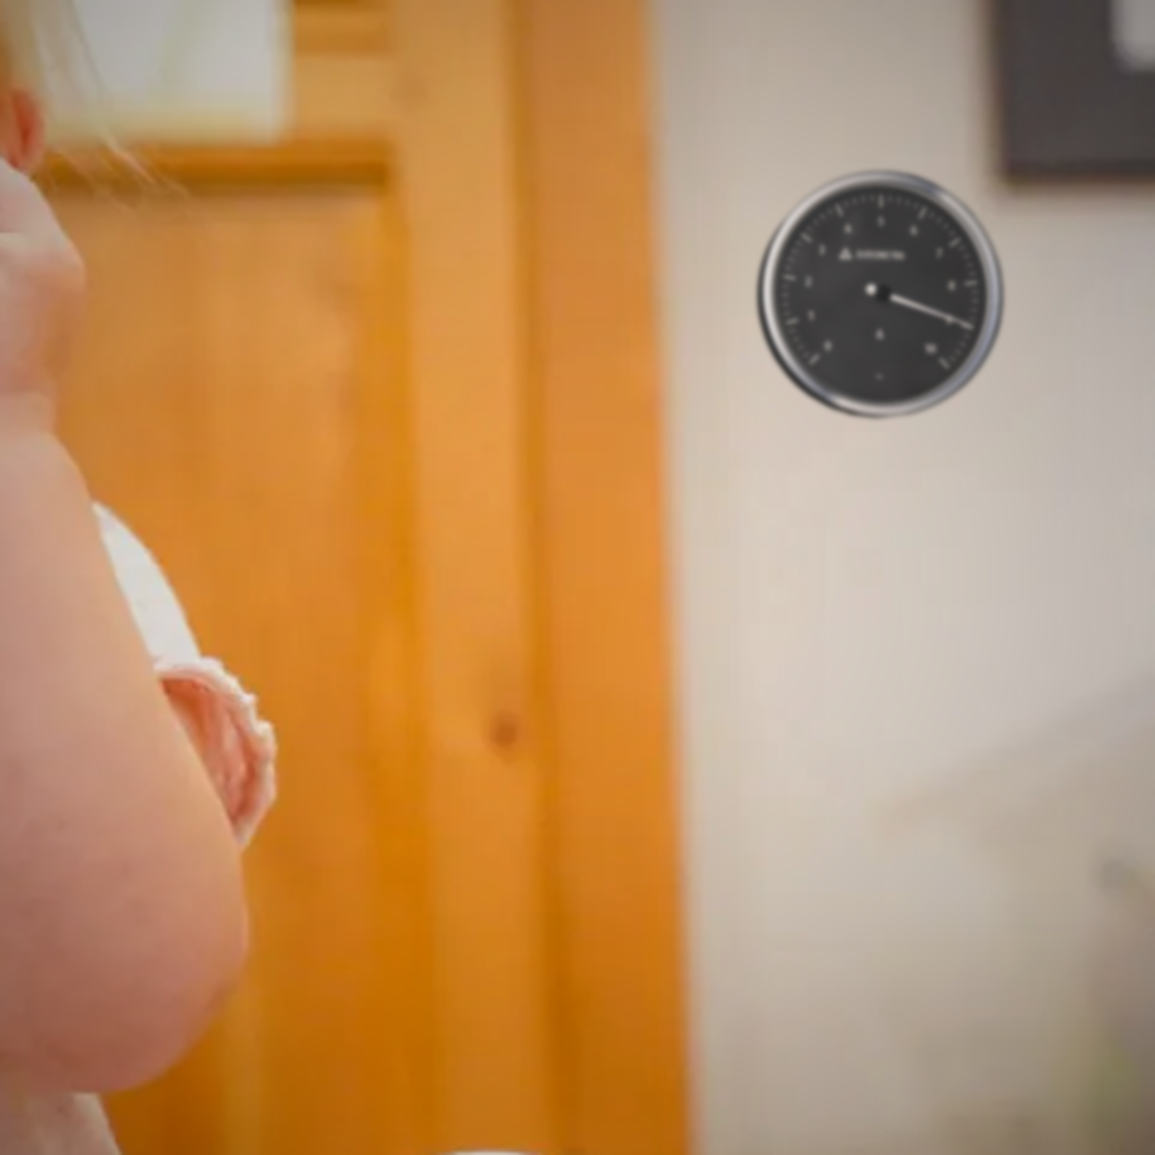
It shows value=9 unit=A
